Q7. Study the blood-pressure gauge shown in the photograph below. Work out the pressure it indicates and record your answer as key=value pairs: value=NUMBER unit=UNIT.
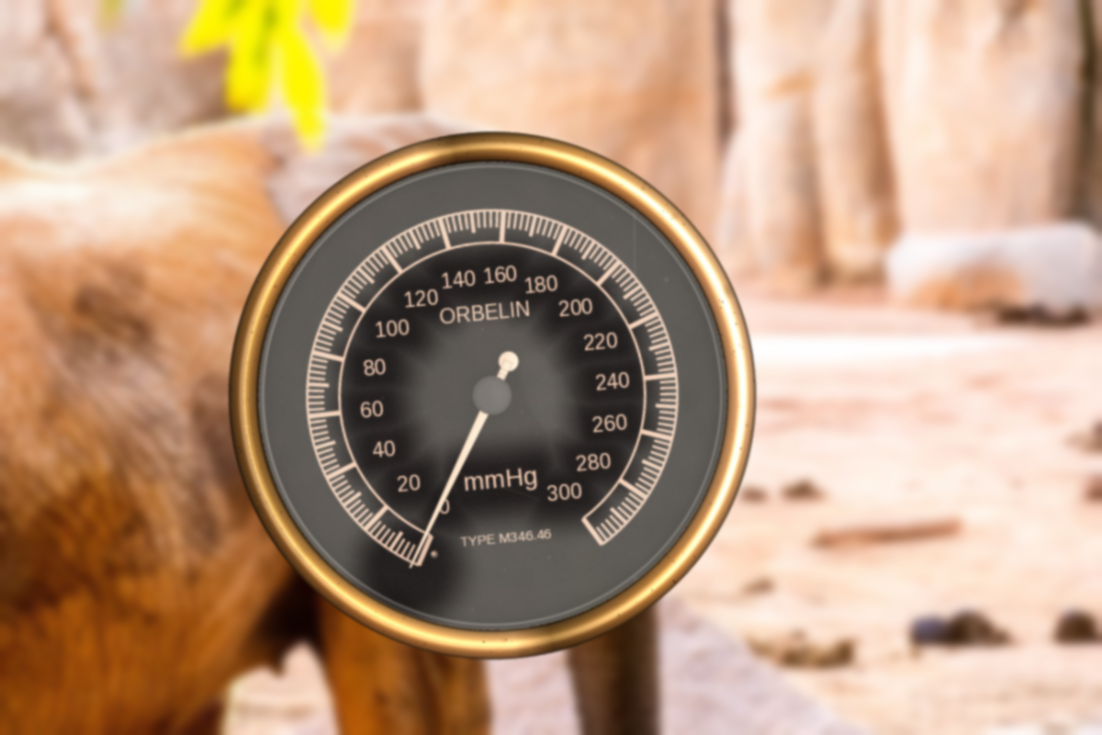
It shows value=2 unit=mmHg
